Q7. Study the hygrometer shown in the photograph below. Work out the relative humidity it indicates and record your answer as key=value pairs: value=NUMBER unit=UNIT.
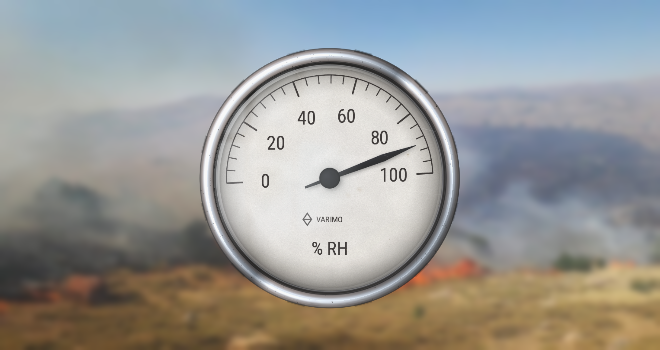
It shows value=90 unit=%
